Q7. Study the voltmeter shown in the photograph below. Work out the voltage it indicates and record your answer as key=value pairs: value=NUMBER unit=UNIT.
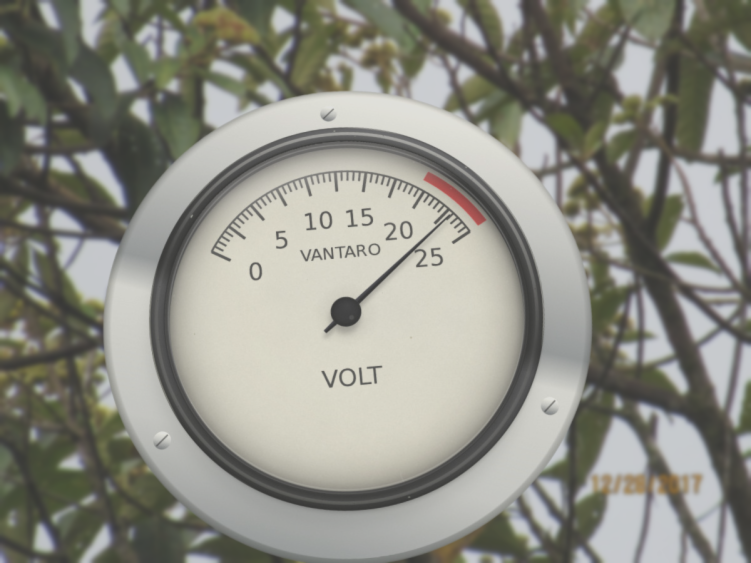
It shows value=23 unit=V
